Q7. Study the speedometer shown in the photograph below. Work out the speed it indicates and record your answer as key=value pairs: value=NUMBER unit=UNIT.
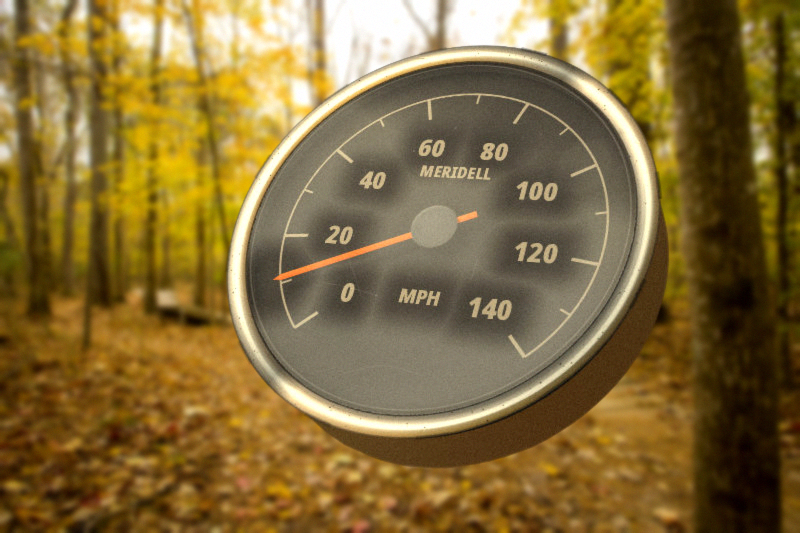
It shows value=10 unit=mph
